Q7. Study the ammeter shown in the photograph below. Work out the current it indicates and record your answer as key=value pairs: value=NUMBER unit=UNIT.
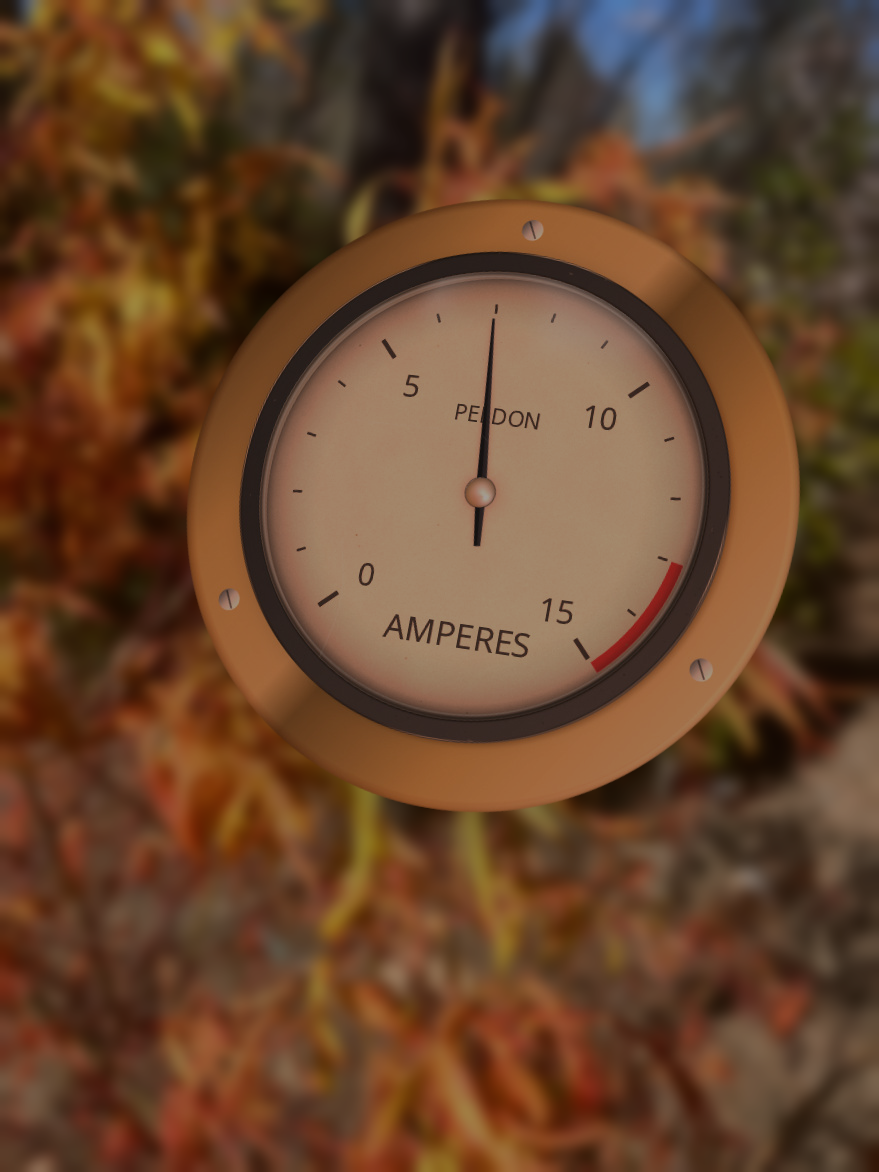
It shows value=7 unit=A
